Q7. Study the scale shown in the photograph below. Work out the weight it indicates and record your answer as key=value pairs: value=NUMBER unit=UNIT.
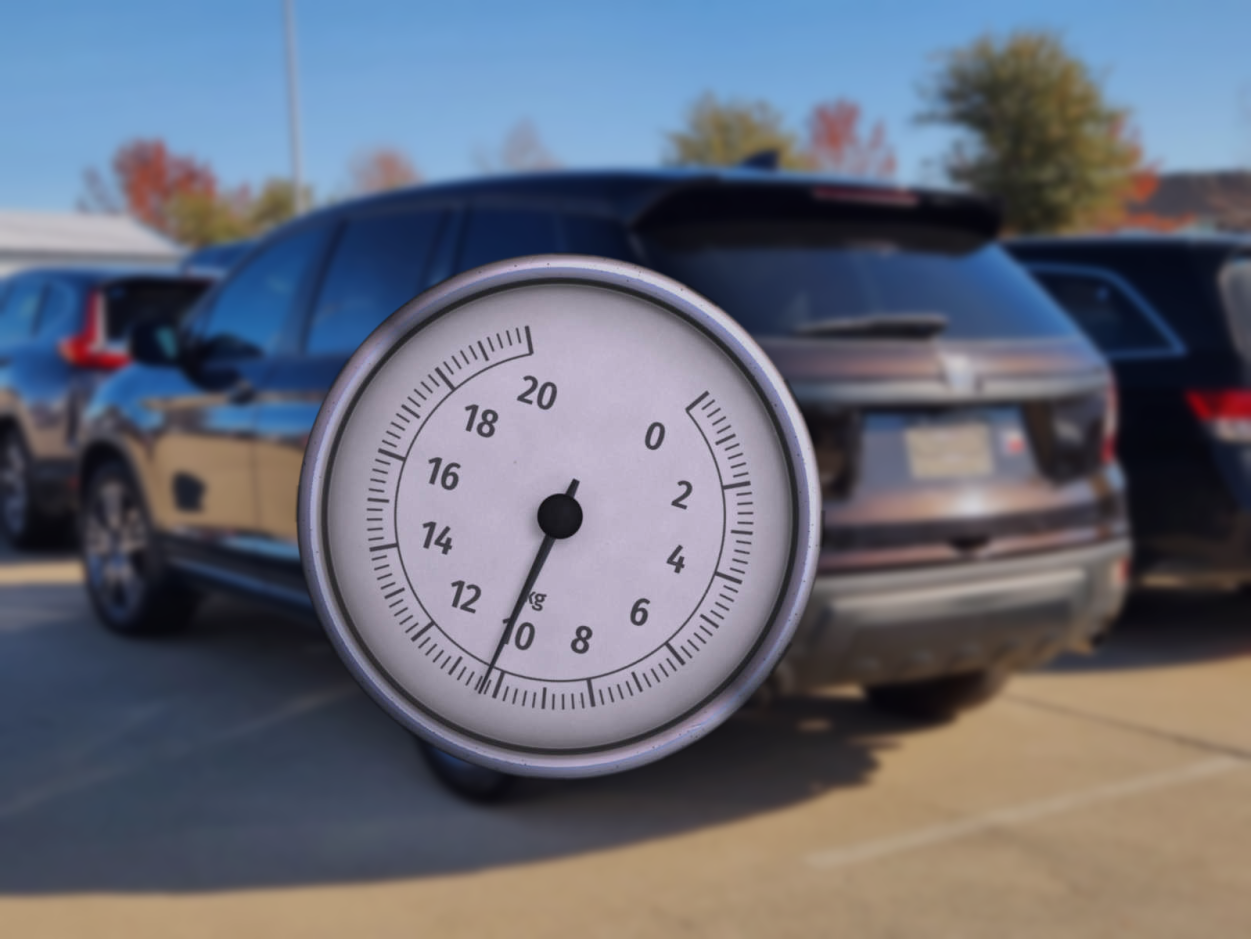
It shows value=10.3 unit=kg
